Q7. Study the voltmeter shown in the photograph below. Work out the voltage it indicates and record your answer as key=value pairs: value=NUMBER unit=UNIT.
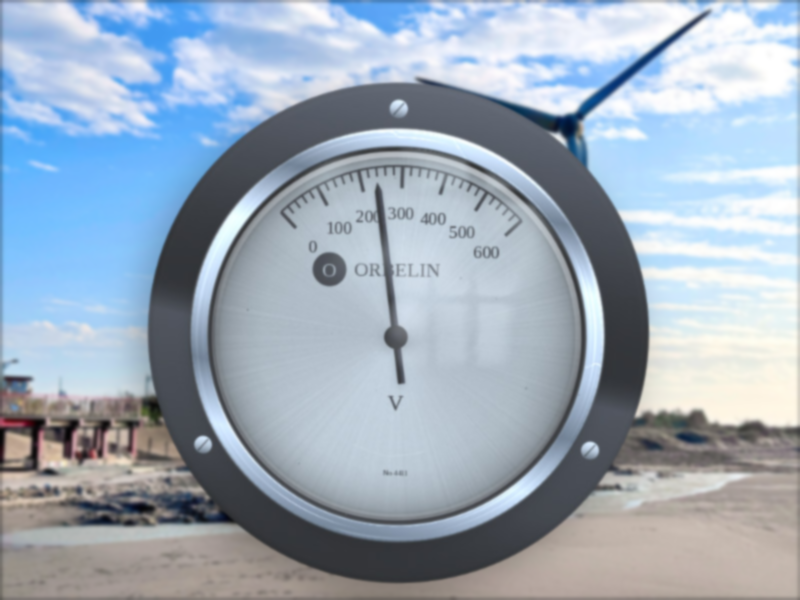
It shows value=240 unit=V
